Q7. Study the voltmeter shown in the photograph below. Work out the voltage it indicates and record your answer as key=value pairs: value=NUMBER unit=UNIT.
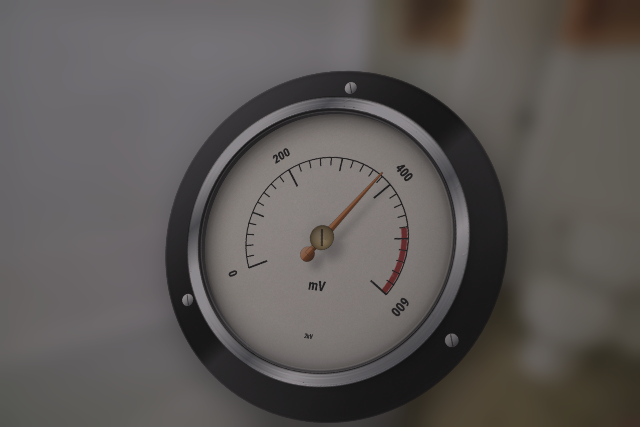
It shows value=380 unit=mV
